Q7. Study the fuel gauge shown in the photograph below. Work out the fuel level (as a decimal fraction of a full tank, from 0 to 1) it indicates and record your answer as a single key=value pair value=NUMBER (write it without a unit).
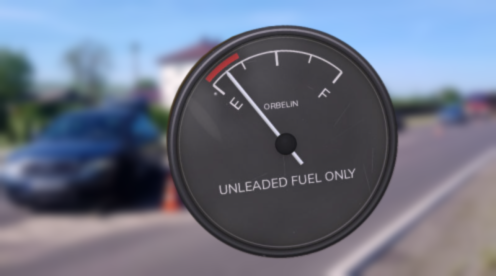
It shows value=0.125
